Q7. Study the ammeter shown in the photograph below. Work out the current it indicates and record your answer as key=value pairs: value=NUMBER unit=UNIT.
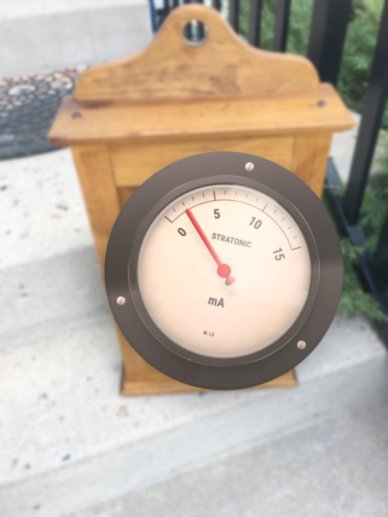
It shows value=2 unit=mA
